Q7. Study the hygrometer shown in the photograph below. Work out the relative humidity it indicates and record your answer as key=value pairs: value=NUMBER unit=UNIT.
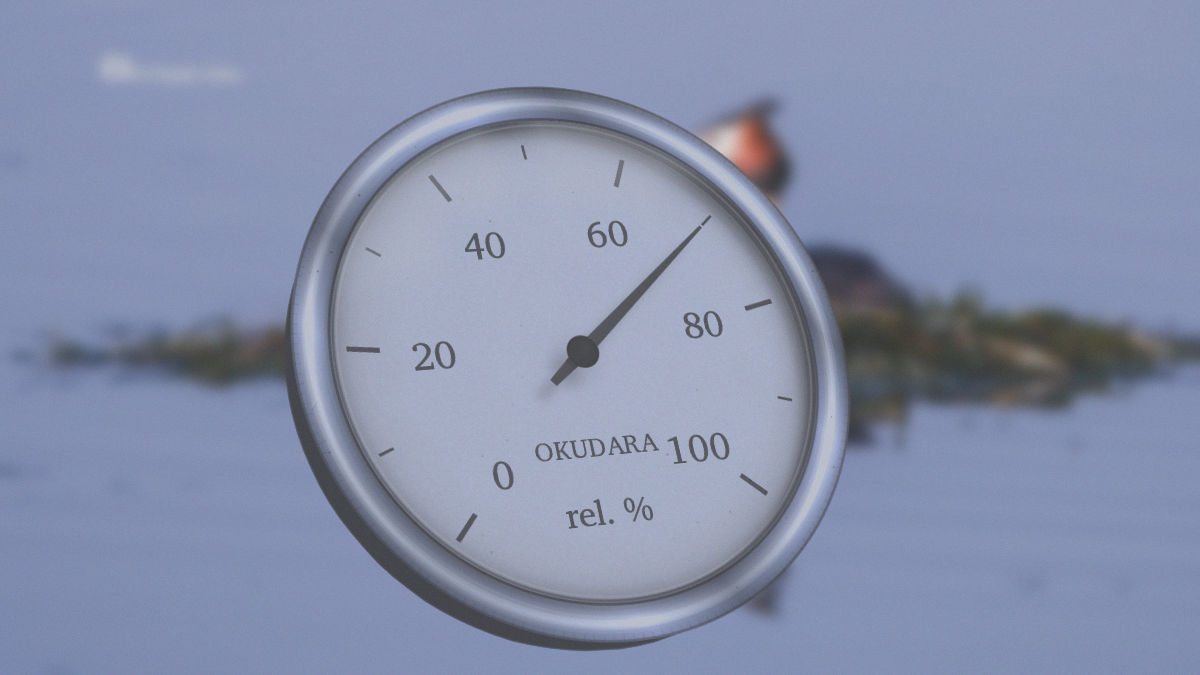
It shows value=70 unit=%
